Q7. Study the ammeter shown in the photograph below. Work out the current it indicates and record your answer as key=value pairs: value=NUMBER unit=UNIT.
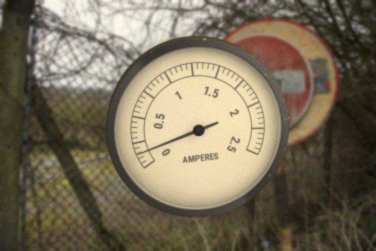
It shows value=0.15 unit=A
